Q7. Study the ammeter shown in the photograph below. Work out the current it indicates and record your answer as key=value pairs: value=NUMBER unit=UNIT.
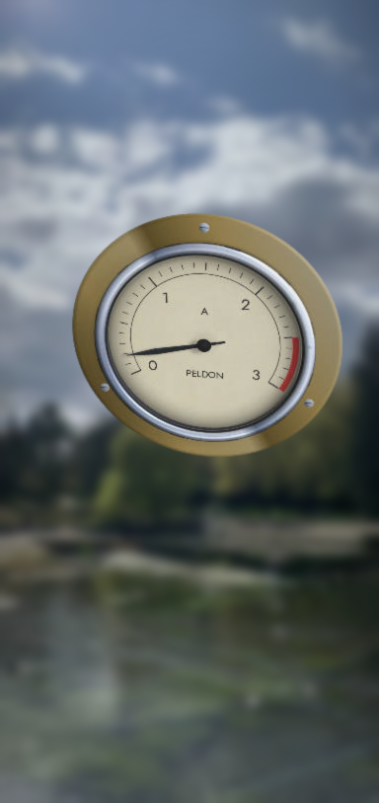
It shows value=0.2 unit=A
